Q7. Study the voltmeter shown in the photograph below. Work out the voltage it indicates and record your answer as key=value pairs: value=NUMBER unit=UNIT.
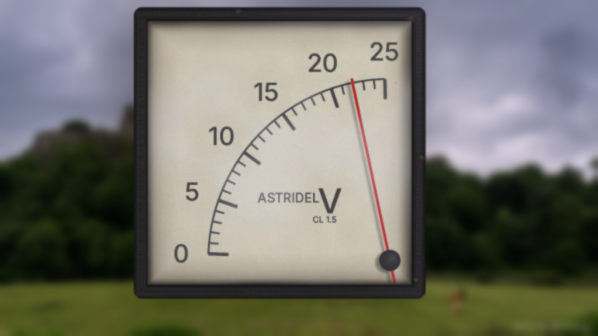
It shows value=22 unit=V
